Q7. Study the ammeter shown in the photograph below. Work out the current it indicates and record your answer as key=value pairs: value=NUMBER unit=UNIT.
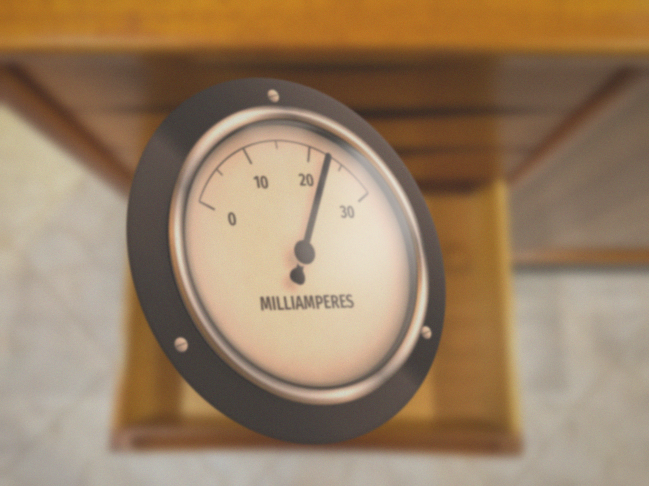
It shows value=22.5 unit=mA
